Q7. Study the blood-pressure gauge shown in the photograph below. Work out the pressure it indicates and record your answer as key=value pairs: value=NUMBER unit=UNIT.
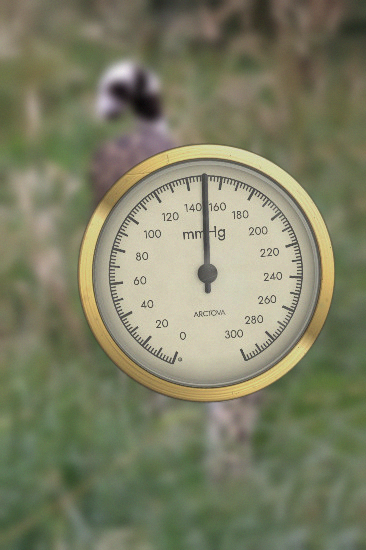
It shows value=150 unit=mmHg
